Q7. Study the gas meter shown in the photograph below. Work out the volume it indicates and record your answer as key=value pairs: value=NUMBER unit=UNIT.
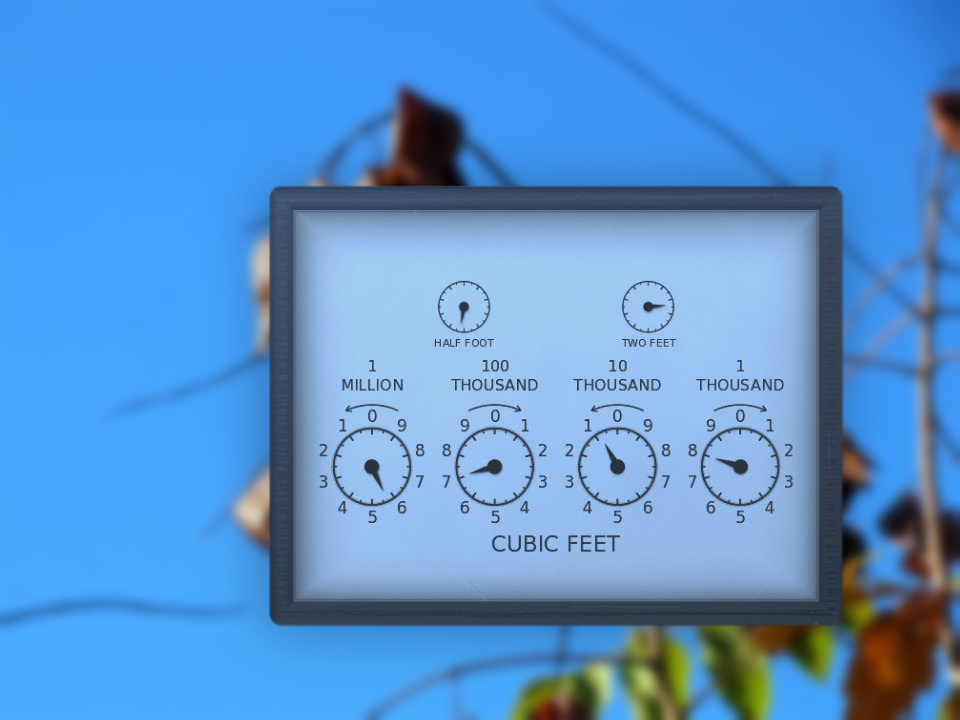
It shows value=570800 unit=ft³
